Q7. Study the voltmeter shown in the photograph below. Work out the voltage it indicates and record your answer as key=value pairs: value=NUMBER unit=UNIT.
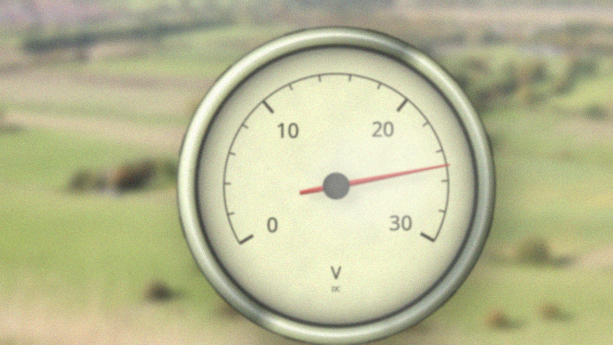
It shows value=25 unit=V
